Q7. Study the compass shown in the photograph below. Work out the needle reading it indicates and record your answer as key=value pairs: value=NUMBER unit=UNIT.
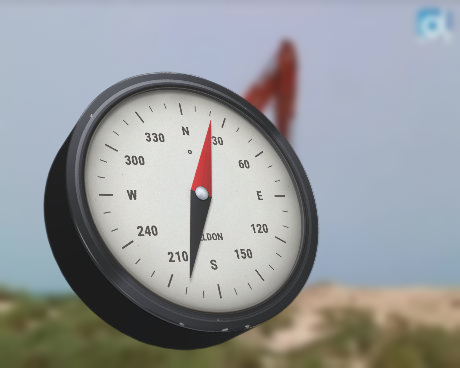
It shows value=20 unit=°
